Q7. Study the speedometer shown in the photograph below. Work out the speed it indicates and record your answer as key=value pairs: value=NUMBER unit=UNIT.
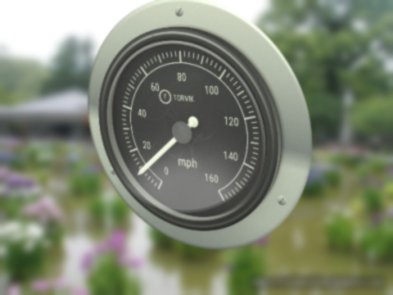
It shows value=10 unit=mph
